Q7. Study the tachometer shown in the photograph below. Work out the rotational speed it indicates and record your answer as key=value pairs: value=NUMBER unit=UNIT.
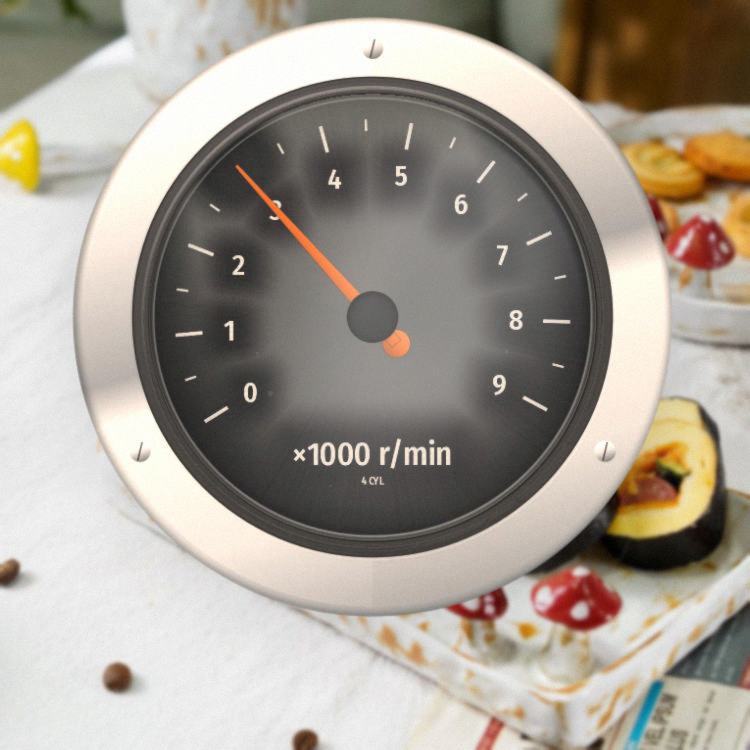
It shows value=3000 unit=rpm
